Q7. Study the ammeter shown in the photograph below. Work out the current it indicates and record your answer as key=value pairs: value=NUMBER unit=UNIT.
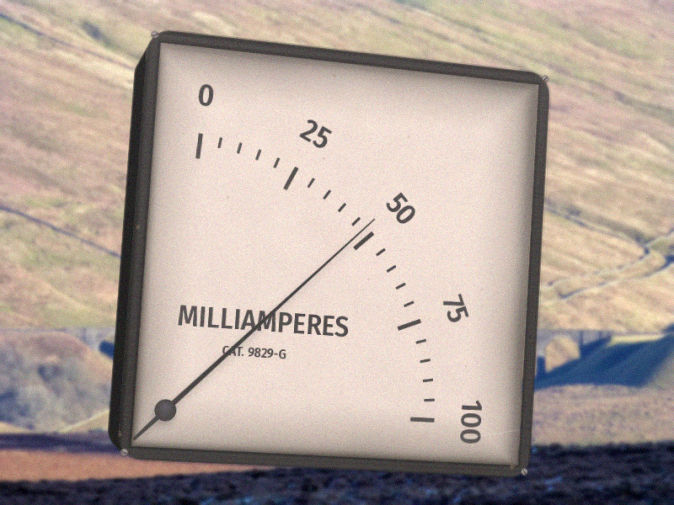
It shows value=47.5 unit=mA
